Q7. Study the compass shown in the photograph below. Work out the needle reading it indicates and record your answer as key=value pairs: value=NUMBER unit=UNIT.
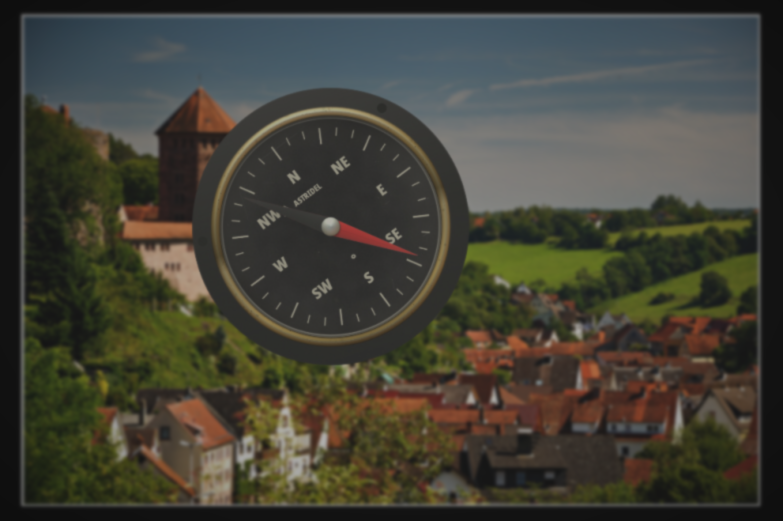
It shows value=145 unit=°
